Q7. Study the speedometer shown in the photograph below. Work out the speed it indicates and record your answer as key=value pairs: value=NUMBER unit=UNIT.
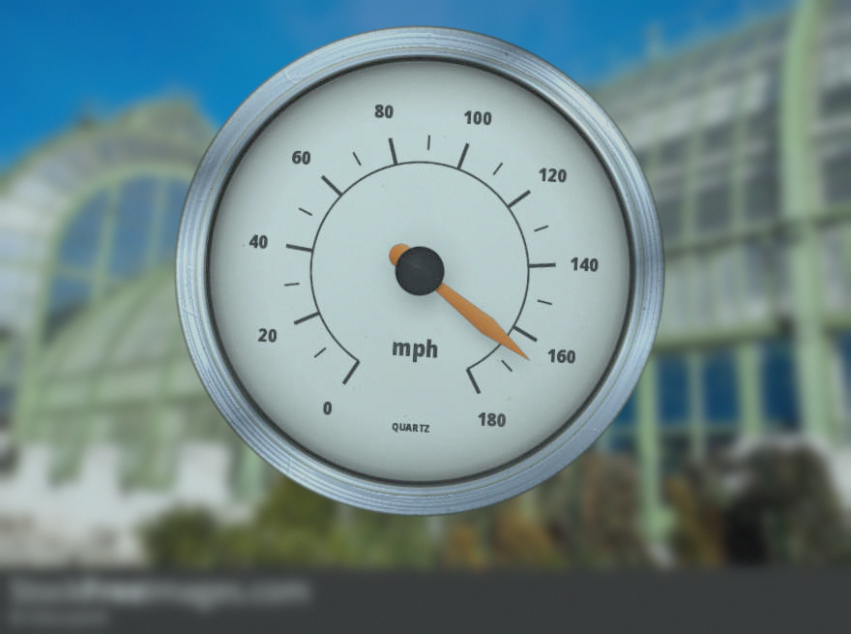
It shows value=165 unit=mph
